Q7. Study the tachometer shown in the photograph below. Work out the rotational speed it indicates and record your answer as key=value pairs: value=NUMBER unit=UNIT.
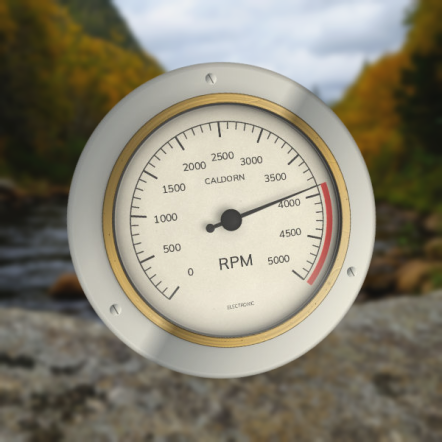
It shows value=3900 unit=rpm
